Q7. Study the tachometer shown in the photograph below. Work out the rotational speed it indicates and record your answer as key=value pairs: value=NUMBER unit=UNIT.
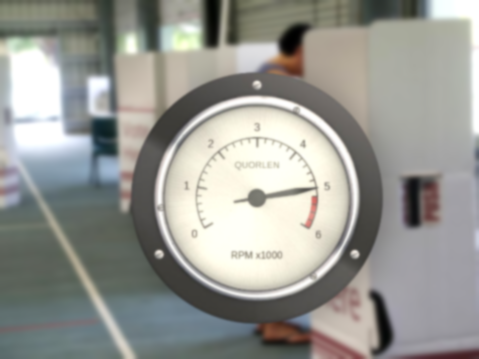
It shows value=5000 unit=rpm
